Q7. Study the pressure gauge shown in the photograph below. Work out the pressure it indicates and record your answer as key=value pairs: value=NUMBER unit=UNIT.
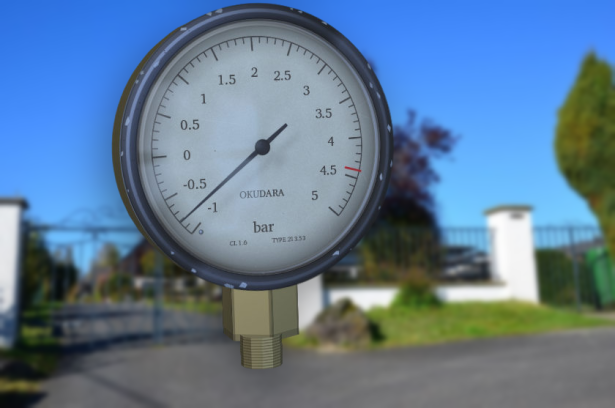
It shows value=-0.8 unit=bar
